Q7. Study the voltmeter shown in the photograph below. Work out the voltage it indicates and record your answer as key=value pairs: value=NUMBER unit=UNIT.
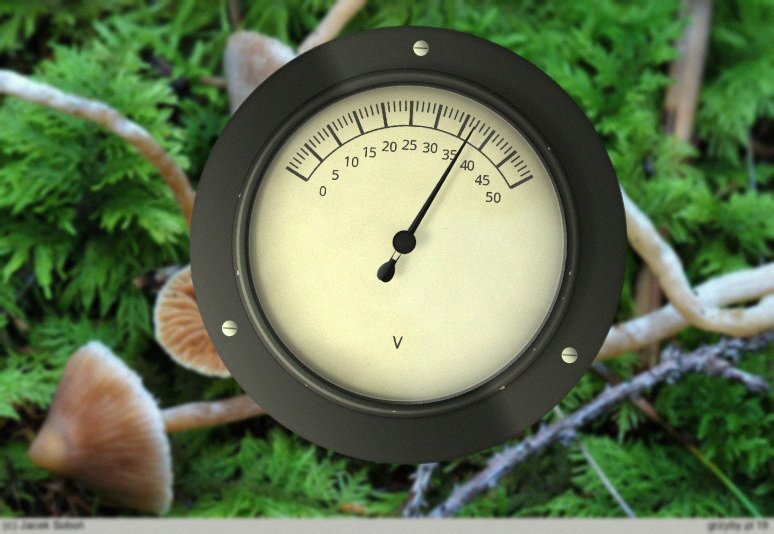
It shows value=37 unit=V
